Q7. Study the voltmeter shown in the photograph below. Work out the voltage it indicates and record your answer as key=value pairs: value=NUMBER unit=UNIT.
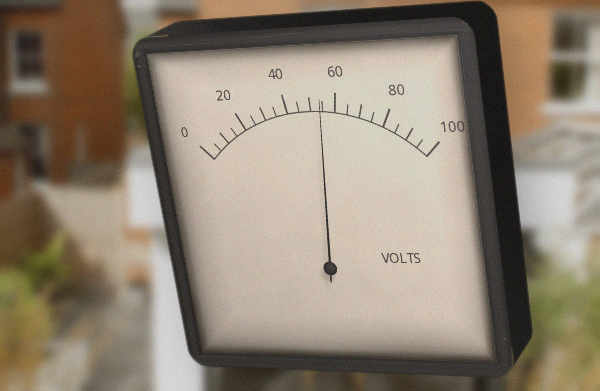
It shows value=55 unit=V
